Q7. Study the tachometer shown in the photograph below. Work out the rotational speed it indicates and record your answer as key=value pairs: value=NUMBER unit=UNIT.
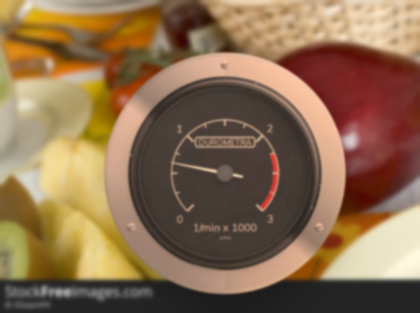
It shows value=625 unit=rpm
